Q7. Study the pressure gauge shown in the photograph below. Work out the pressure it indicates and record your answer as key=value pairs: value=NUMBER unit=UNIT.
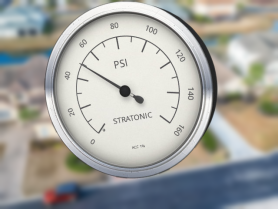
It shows value=50 unit=psi
